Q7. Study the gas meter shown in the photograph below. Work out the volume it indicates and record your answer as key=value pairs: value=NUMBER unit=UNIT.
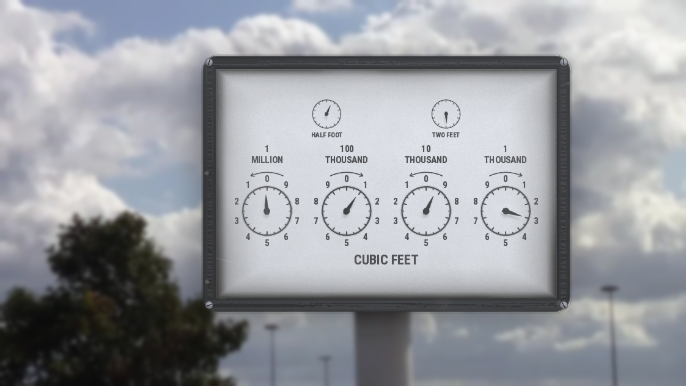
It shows value=9300 unit=ft³
